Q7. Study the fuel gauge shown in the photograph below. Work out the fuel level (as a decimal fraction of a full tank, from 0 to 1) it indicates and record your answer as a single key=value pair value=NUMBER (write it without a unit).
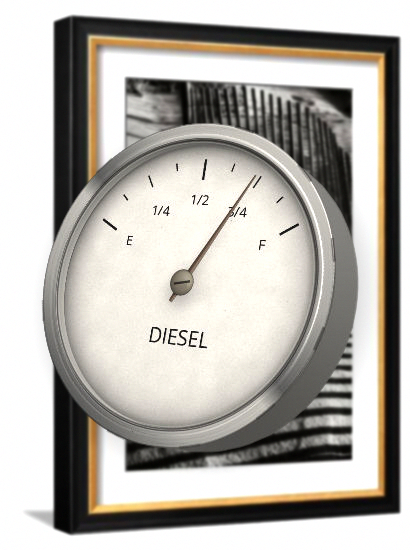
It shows value=0.75
